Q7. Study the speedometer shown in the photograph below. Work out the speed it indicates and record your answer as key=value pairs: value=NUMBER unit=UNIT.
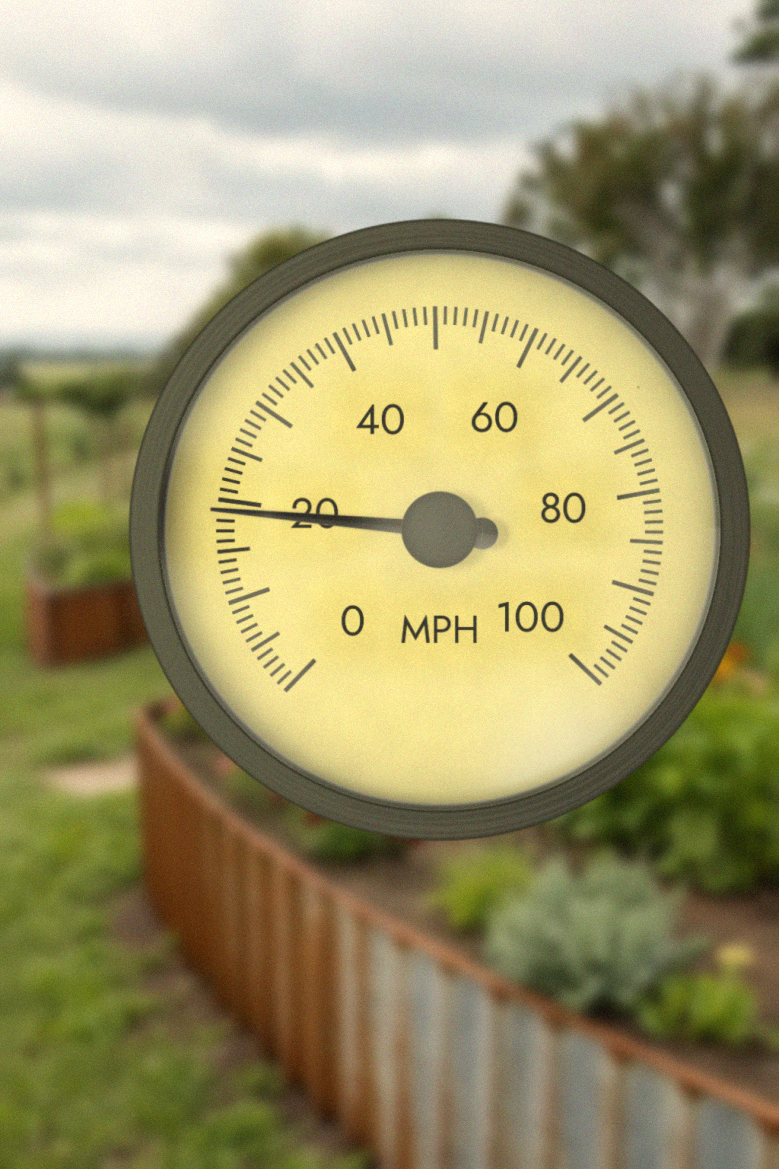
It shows value=19 unit=mph
